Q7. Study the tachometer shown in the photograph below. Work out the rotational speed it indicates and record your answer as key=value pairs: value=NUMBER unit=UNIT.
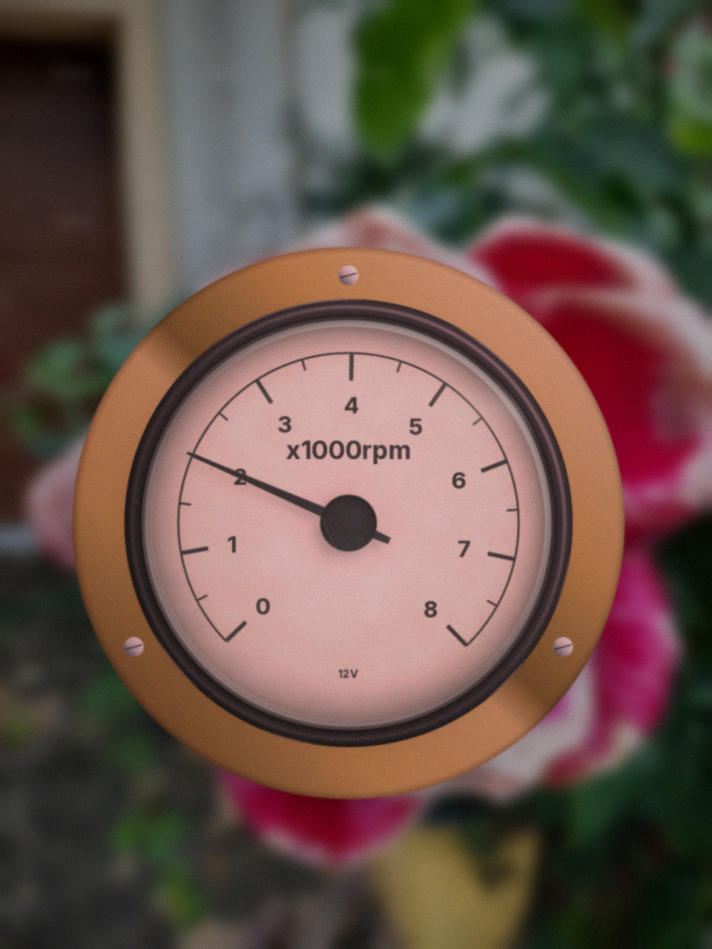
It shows value=2000 unit=rpm
